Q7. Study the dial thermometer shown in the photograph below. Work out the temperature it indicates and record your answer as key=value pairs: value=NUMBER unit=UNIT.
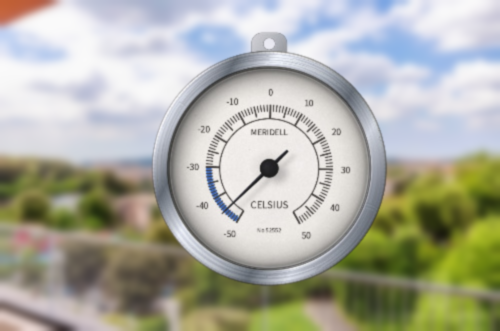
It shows value=-45 unit=°C
